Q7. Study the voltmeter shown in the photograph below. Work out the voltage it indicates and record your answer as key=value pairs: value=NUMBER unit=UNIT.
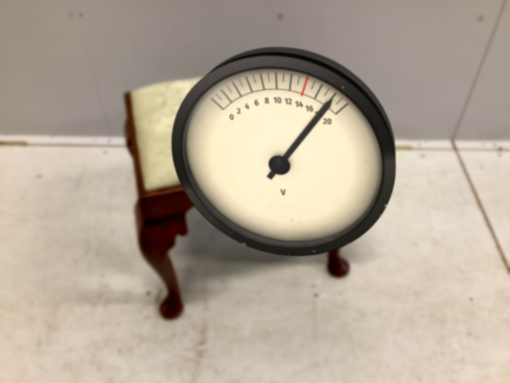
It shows value=18 unit=V
